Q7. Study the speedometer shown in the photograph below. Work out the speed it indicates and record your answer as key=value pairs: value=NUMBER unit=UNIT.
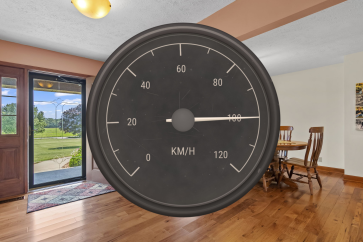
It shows value=100 unit=km/h
